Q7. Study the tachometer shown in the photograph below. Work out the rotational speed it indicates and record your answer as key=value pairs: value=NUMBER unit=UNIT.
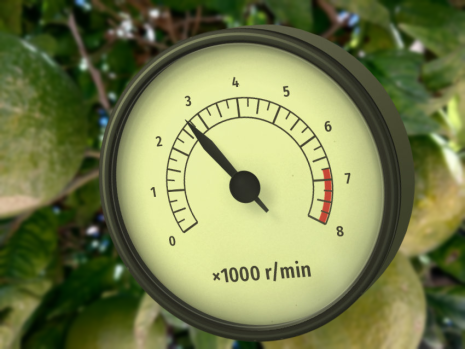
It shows value=2750 unit=rpm
